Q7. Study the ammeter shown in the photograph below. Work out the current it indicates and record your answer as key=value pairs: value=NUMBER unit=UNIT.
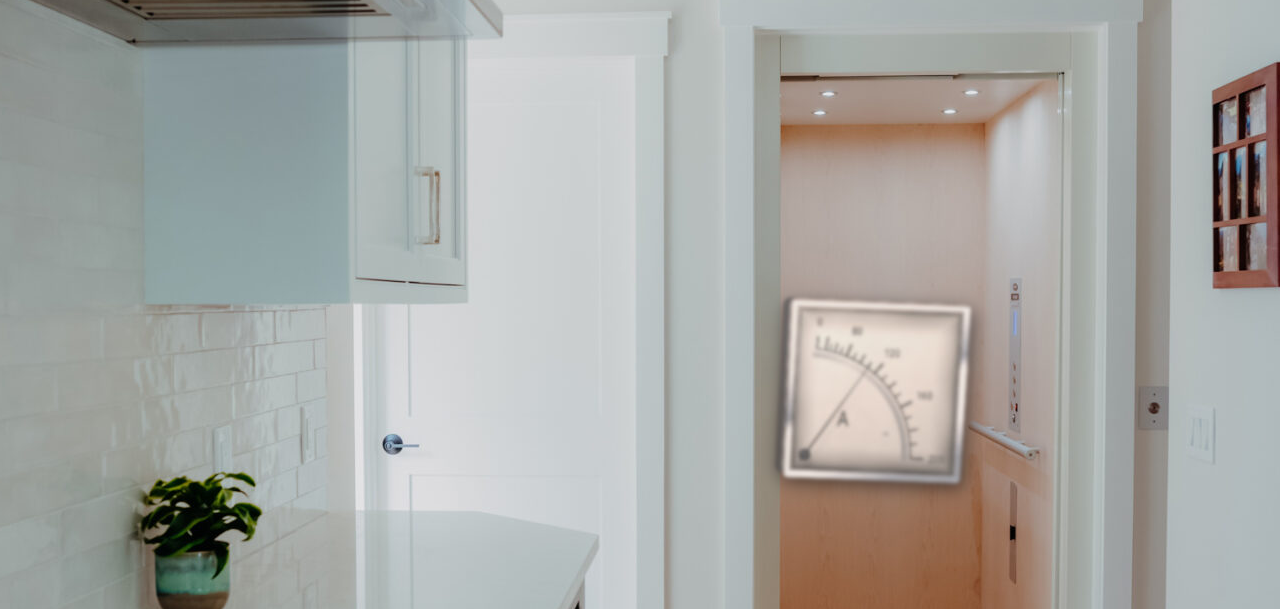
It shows value=110 unit=A
